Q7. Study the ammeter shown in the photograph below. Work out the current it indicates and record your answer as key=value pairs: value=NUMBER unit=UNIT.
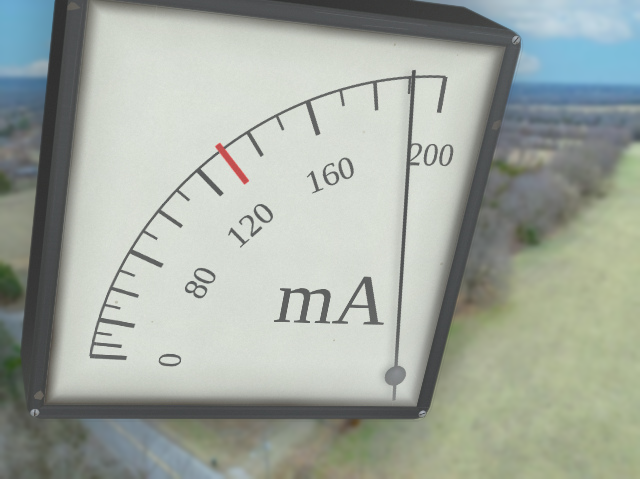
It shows value=190 unit=mA
